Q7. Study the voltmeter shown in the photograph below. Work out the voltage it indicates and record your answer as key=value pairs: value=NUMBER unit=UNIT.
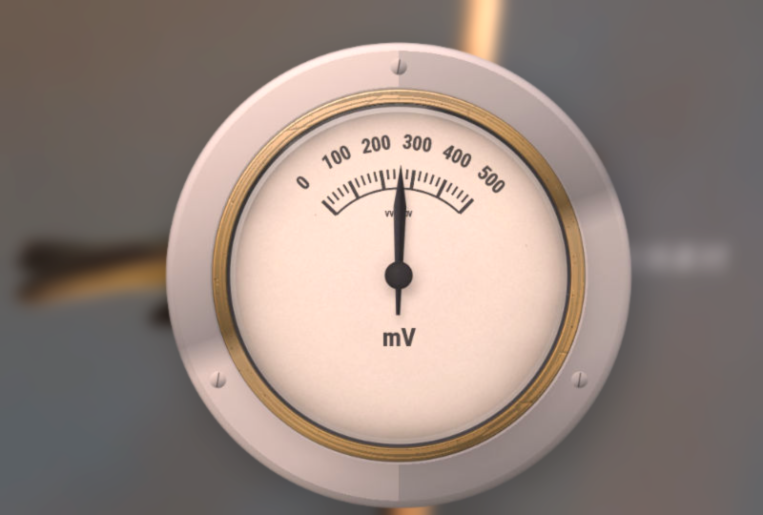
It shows value=260 unit=mV
